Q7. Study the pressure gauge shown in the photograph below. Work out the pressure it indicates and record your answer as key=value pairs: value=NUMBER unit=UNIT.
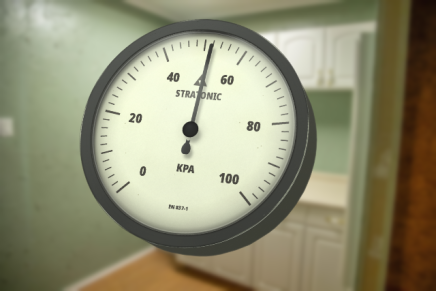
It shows value=52 unit=kPa
